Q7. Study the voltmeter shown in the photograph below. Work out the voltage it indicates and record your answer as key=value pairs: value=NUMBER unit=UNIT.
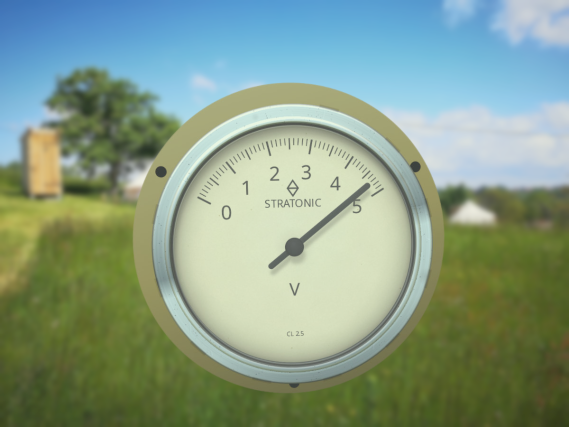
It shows value=4.7 unit=V
